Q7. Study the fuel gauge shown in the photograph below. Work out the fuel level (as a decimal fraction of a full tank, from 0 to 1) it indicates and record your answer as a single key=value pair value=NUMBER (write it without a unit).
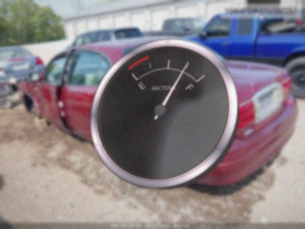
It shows value=0.75
